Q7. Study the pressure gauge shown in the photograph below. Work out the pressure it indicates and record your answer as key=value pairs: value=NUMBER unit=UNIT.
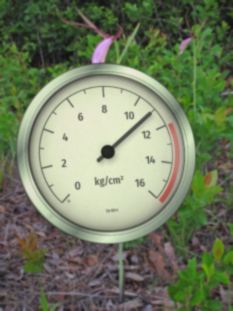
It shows value=11 unit=kg/cm²
